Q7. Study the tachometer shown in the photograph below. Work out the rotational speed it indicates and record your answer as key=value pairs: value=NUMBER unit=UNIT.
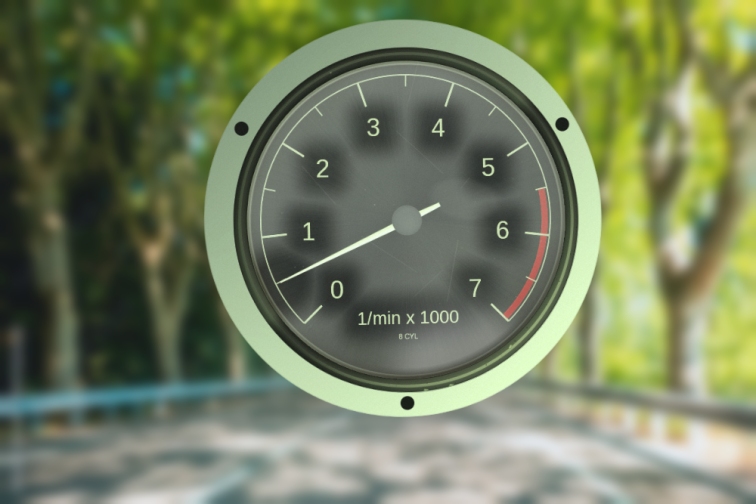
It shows value=500 unit=rpm
